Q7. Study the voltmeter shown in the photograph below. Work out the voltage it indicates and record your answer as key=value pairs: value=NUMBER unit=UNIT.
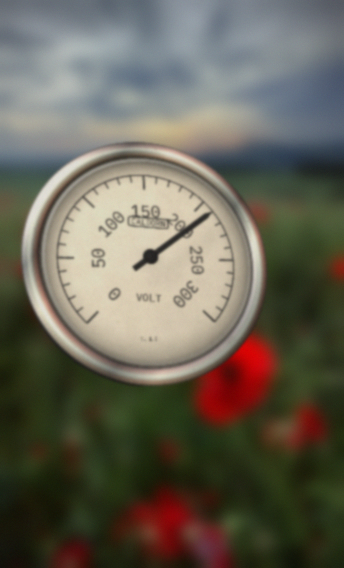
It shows value=210 unit=V
